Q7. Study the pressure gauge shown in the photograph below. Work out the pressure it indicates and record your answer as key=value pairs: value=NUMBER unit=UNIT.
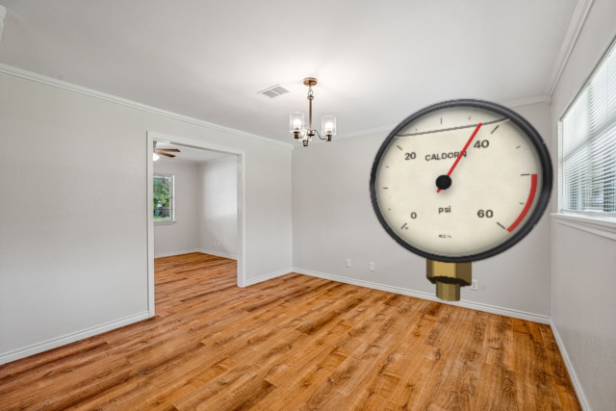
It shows value=37.5 unit=psi
